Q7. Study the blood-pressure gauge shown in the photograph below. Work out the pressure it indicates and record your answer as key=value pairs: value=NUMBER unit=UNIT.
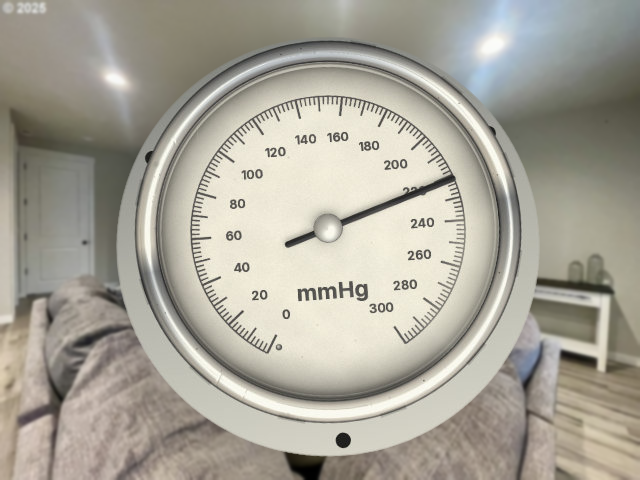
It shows value=222 unit=mmHg
